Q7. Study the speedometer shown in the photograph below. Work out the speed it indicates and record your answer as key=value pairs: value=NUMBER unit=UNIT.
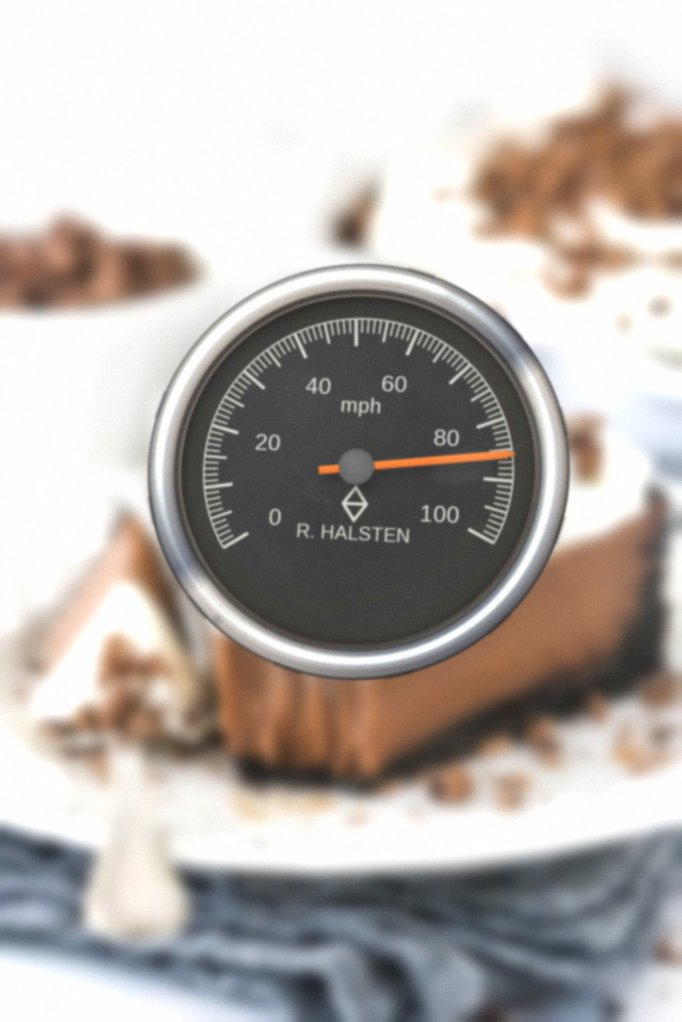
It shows value=86 unit=mph
